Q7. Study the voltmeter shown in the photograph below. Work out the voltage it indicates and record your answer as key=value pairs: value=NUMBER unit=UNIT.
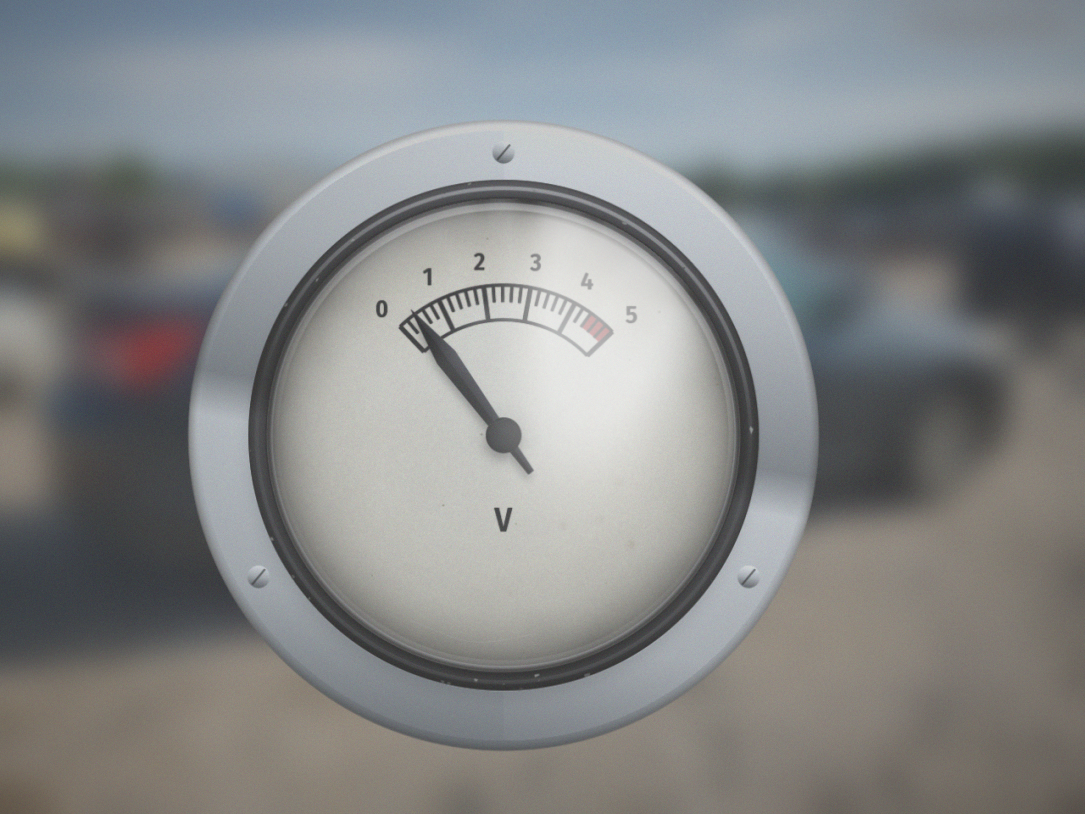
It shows value=0.4 unit=V
